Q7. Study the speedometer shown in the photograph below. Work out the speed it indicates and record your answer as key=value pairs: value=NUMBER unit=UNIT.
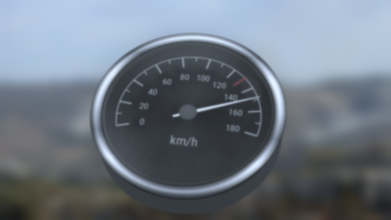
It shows value=150 unit=km/h
